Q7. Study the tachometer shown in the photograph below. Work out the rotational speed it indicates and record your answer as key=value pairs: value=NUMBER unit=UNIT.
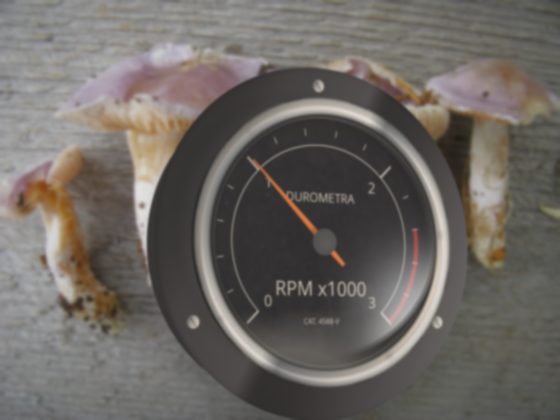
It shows value=1000 unit=rpm
